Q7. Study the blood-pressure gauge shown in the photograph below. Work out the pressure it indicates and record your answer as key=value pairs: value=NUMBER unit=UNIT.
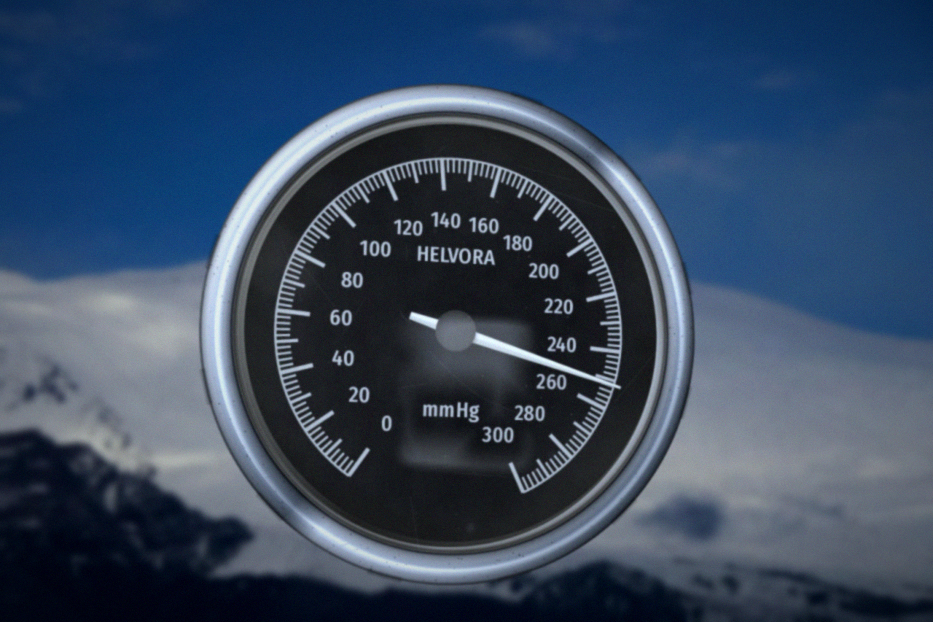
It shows value=252 unit=mmHg
